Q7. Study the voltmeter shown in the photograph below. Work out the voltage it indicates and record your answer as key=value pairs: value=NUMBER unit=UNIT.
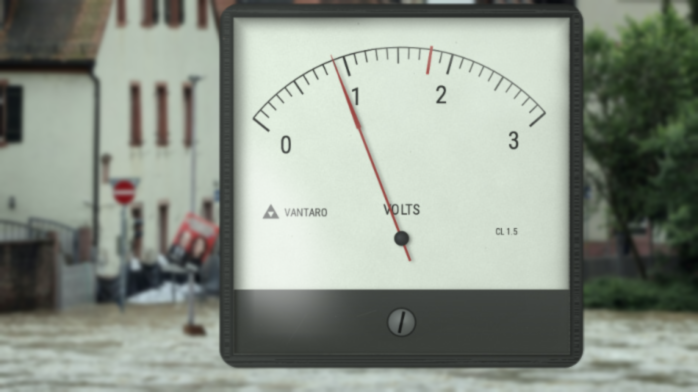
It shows value=0.9 unit=V
